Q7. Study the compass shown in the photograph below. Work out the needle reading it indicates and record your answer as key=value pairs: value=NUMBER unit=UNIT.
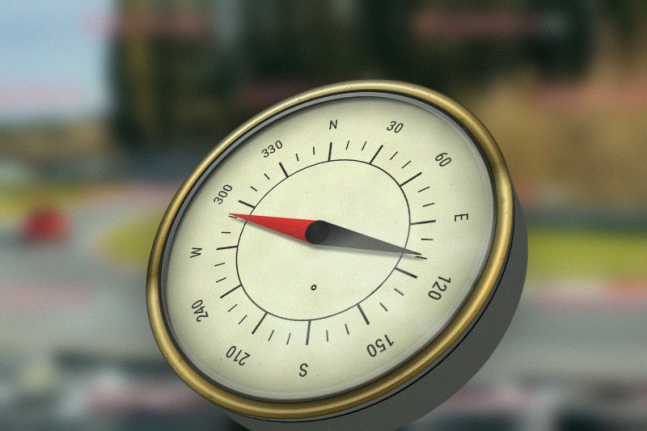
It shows value=290 unit=°
